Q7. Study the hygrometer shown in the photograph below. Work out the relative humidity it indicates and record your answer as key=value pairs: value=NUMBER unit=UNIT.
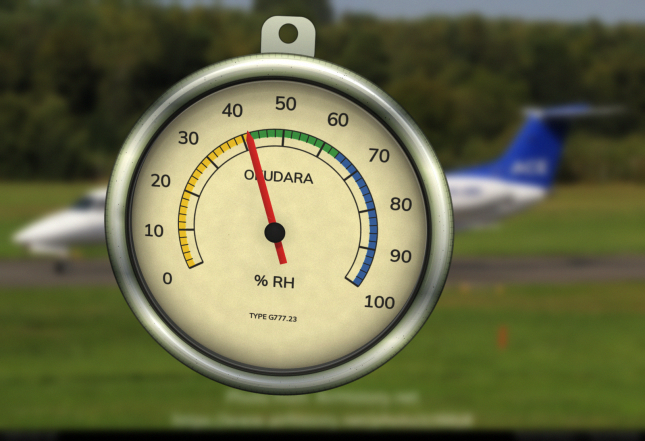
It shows value=42 unit=%
